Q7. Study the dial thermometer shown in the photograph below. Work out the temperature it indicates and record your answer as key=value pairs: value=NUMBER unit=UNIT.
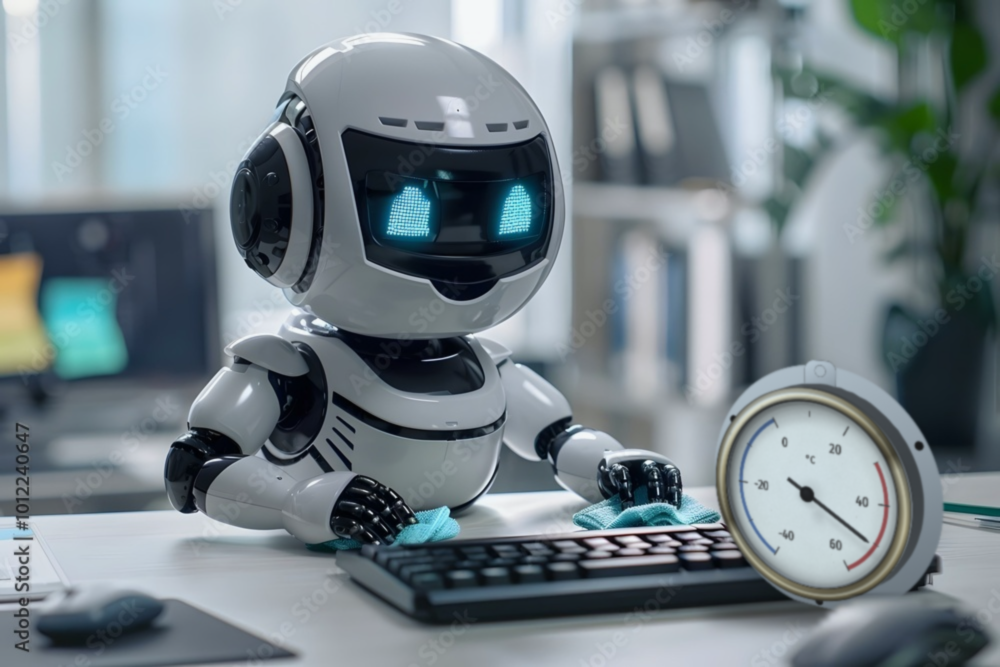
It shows value=50 unit=°C
